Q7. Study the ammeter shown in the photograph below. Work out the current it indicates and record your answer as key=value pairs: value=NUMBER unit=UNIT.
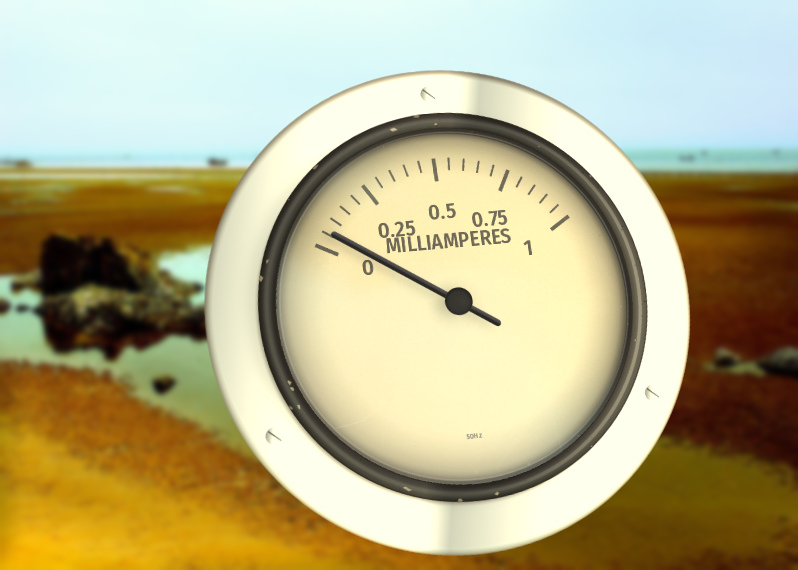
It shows value=0.05 unit=mA
